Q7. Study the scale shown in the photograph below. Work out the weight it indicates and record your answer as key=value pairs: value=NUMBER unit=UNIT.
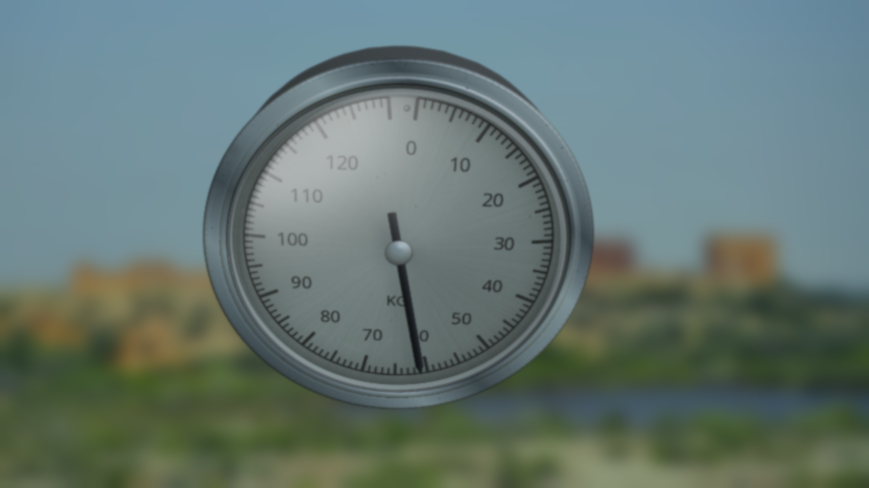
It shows value=61 unit=kg
